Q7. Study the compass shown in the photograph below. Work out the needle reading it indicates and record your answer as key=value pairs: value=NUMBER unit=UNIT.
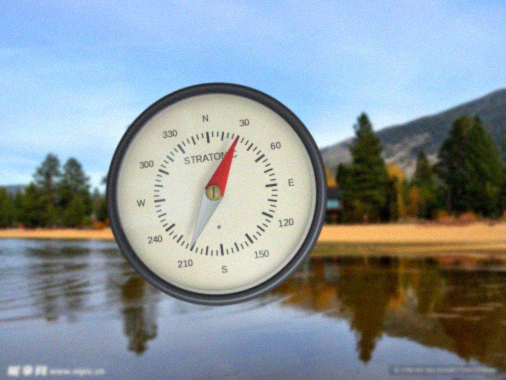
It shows value=30 unit=°
